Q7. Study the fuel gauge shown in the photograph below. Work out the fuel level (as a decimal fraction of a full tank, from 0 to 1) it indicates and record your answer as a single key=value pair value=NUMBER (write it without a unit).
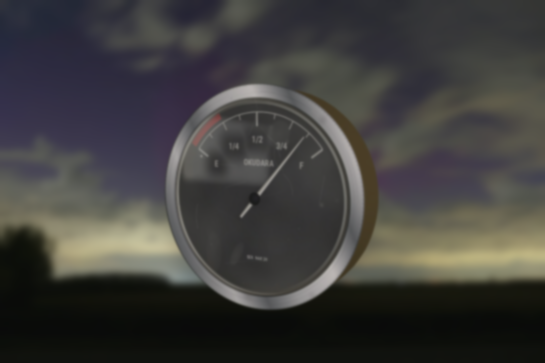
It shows value=0.875
